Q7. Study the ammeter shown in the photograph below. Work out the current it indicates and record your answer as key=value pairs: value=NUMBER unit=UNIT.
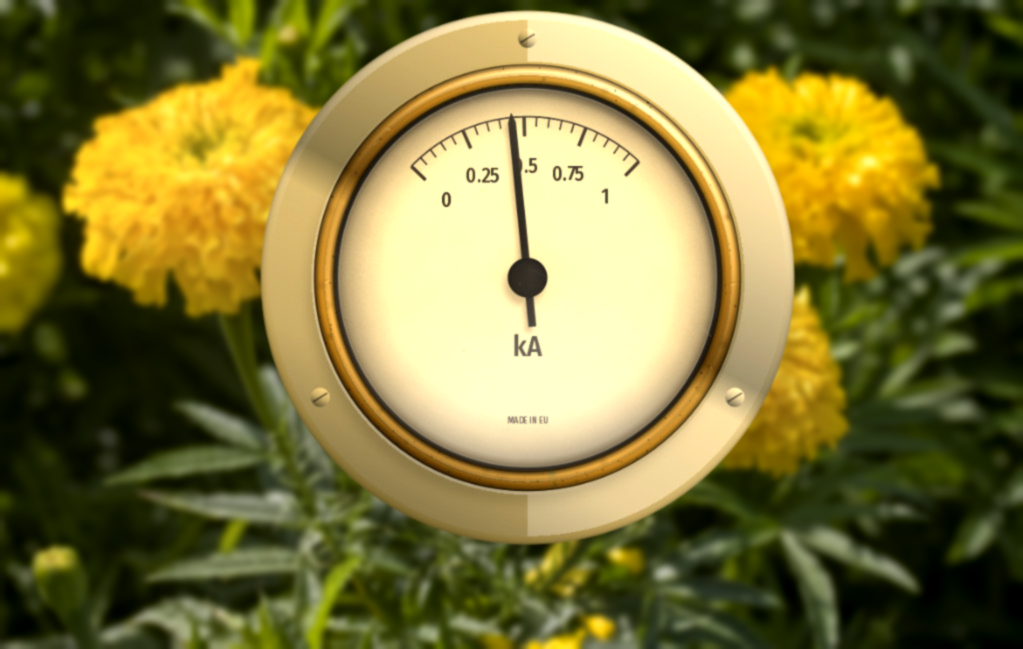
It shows value=0.45 unit=kA
